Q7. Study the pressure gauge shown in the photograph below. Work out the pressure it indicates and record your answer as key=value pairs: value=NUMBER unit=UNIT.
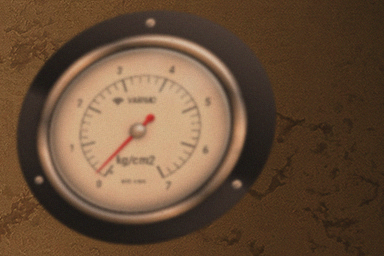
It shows value=0.2 unit=kg/cm²
